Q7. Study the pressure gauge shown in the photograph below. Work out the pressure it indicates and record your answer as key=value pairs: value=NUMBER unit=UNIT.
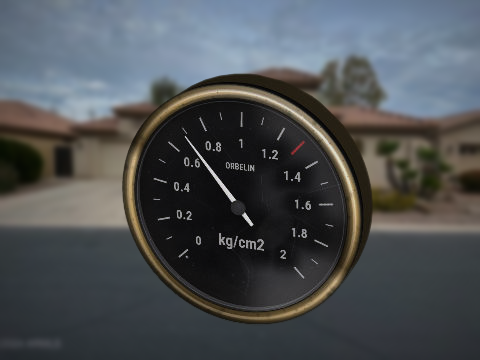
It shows value=0.7 unit=kg/cm²
